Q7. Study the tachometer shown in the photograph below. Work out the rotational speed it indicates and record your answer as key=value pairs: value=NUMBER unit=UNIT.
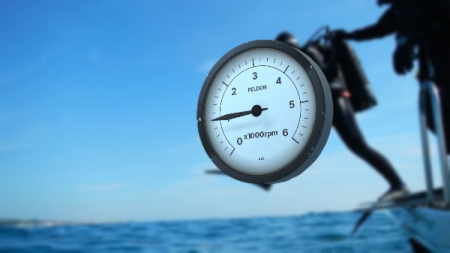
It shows value=1000 unit=rpm
